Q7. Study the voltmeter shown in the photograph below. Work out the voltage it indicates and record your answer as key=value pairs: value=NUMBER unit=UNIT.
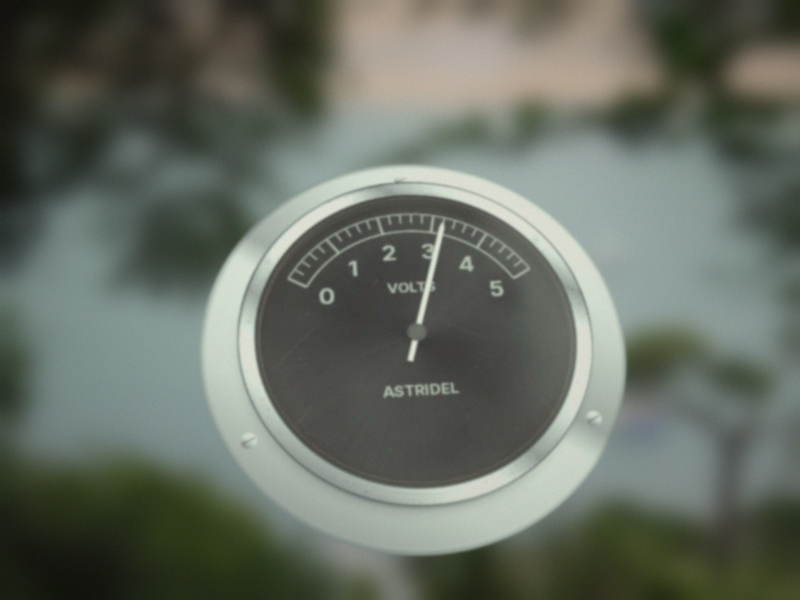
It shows value=3.2 unit=V
